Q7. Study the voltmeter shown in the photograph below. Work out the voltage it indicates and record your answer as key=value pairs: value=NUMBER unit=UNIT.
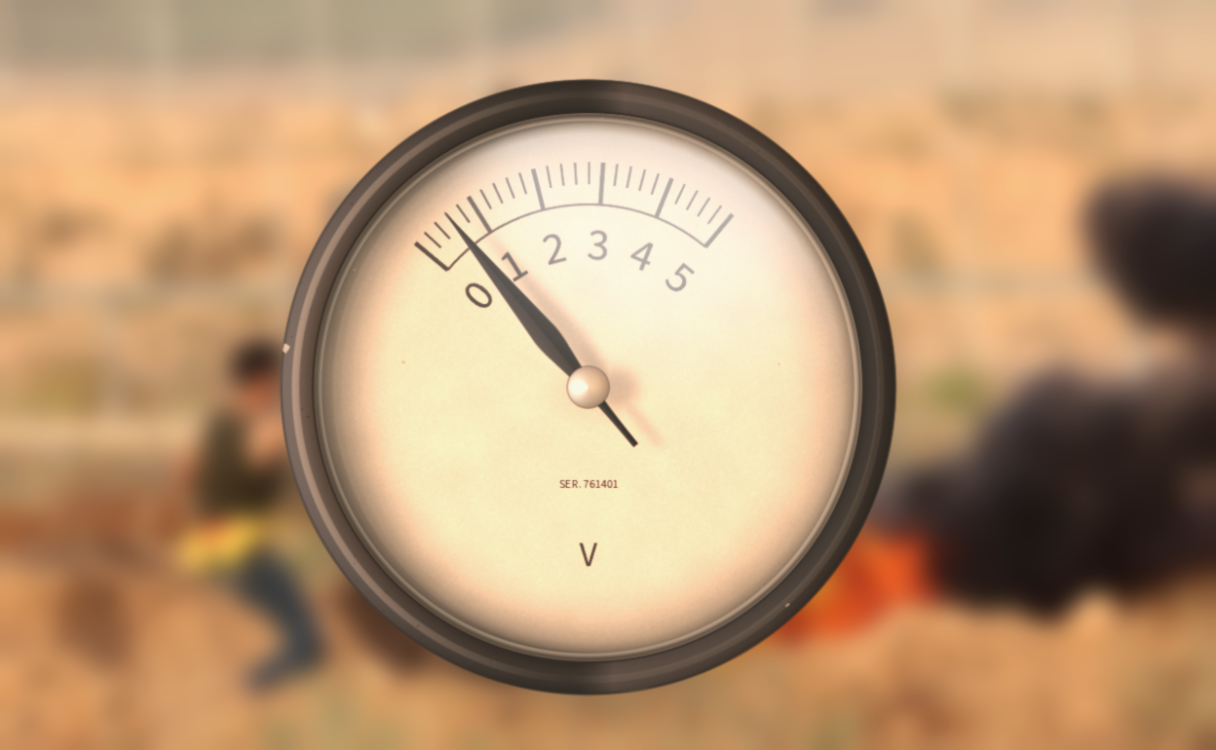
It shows value=0.6 unit=V
